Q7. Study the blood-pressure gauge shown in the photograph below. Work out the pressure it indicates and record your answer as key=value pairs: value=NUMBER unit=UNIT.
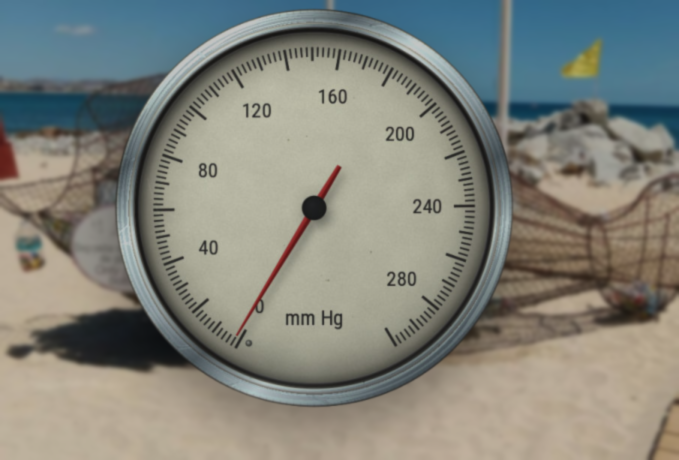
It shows value=2 unit=mmHg
